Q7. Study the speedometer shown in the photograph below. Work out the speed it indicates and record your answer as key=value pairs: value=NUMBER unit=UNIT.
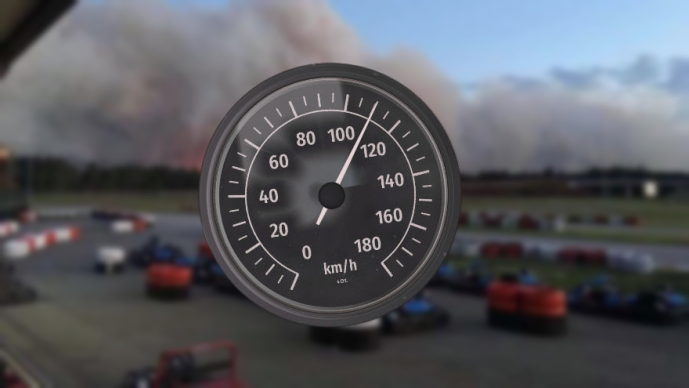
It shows value=110 unit=km/h
